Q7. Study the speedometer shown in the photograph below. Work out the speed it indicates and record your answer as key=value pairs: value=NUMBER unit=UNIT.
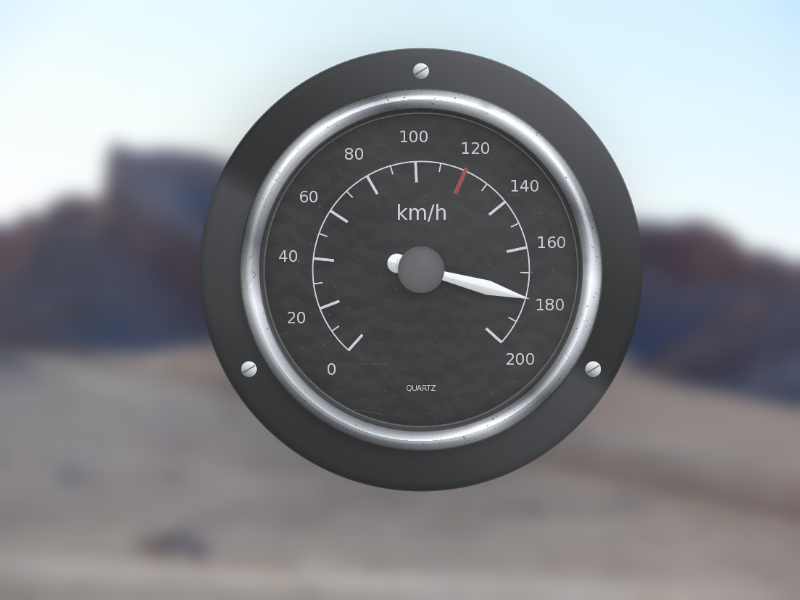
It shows value=180 unit=km/h
